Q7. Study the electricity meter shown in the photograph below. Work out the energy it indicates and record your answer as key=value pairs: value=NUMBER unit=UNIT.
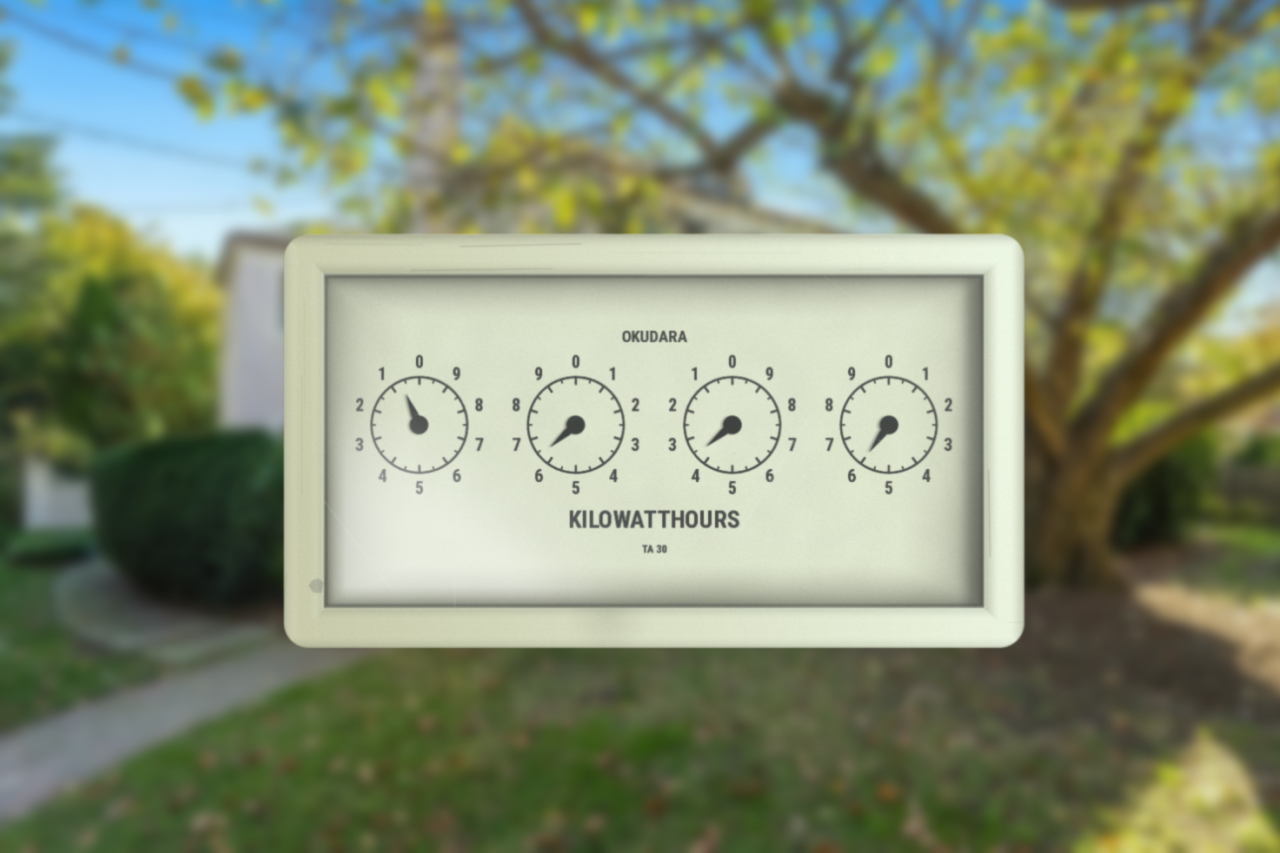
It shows value=636 unit=kWh
